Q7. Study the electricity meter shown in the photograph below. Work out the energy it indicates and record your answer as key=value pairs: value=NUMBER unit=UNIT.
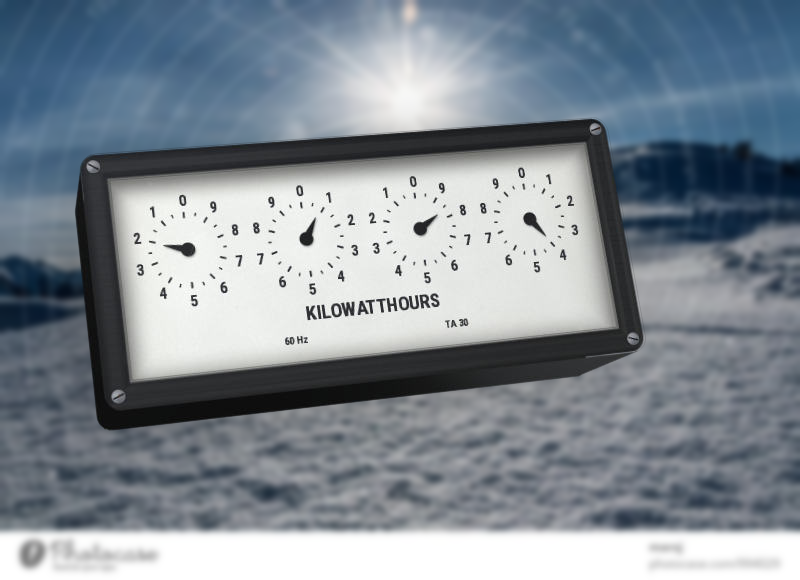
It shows value=2084 unit=kWh
